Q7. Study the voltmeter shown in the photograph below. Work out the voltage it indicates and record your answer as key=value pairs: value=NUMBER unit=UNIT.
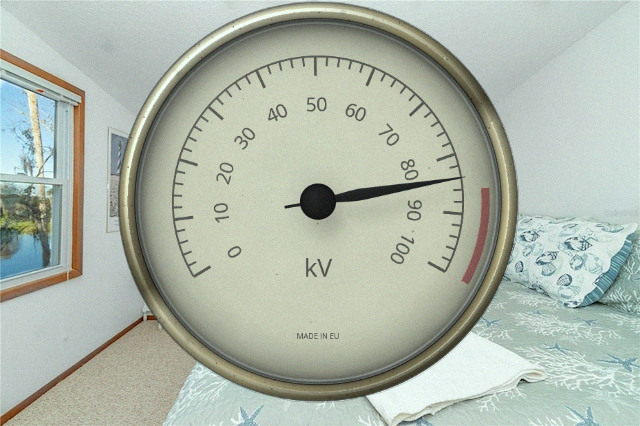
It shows value=84 unit=kV
